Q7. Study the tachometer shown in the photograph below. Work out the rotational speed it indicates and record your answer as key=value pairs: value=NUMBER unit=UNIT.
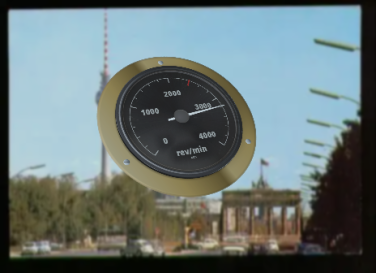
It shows value=3200 unit=rpm
